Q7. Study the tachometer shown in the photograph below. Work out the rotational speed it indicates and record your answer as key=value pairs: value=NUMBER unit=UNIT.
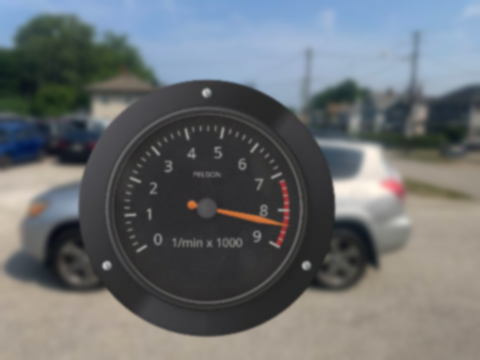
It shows value=8400 unit=rpm
